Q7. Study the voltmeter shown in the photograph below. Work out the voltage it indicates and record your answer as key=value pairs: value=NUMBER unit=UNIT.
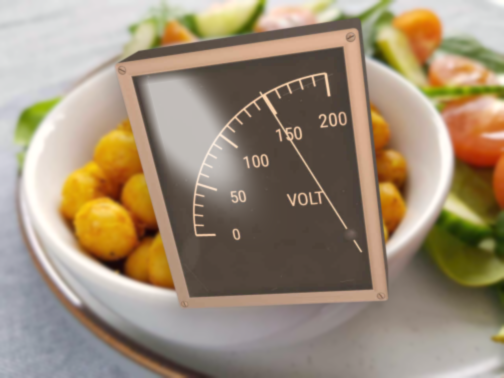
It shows value=150 unit=V
